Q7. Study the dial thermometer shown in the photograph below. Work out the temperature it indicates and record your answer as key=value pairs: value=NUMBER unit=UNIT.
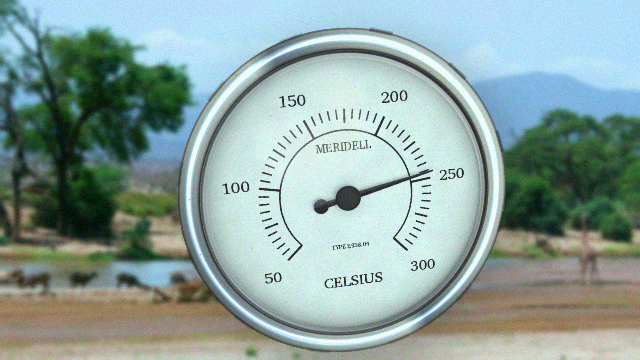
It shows value=245 unit=°C
